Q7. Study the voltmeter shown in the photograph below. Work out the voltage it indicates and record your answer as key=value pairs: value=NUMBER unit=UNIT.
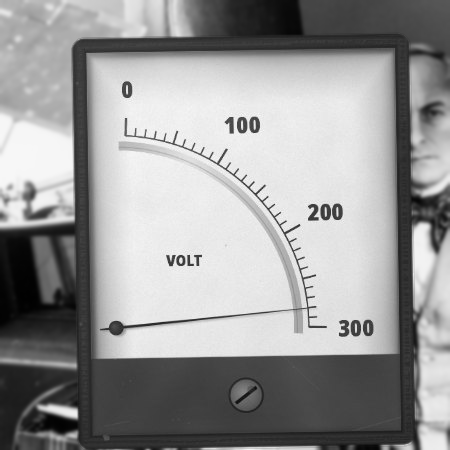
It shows value=280 unit=V
